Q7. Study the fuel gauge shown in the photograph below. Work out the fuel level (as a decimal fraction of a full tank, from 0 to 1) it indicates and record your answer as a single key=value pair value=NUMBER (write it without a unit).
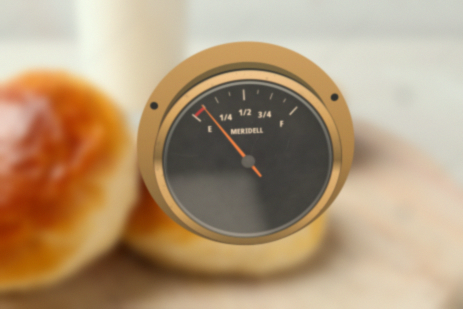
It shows value=0.125
